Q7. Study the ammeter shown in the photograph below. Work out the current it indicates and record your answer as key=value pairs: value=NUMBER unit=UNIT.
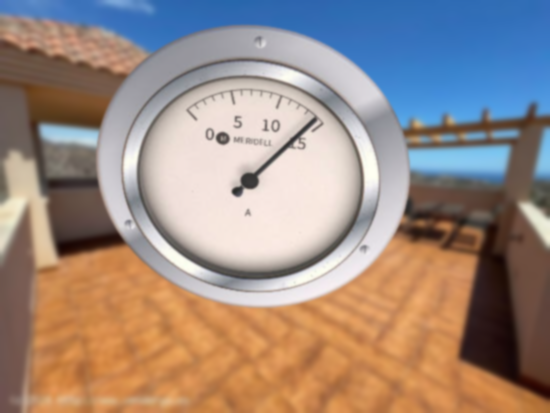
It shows value=14 unit=A
